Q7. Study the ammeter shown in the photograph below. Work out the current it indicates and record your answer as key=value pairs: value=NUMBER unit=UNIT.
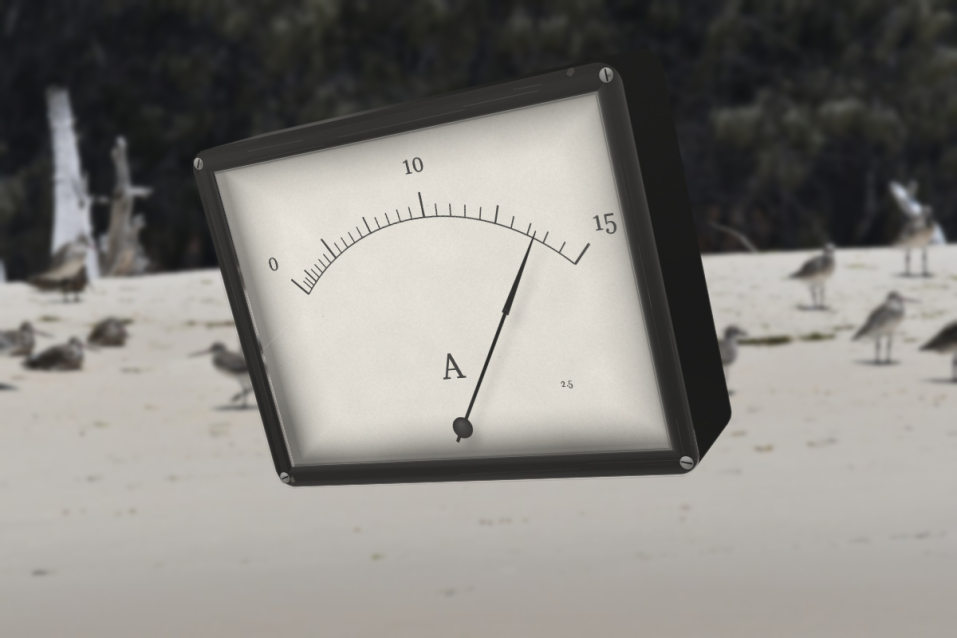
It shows value=13.75 unit=A
